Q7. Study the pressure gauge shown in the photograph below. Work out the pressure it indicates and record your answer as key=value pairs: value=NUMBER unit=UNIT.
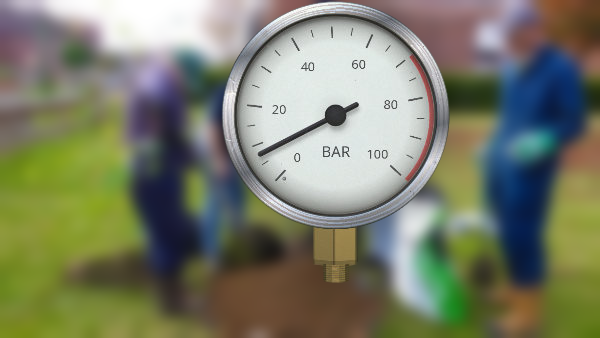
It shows value=7.5 unit=bar
